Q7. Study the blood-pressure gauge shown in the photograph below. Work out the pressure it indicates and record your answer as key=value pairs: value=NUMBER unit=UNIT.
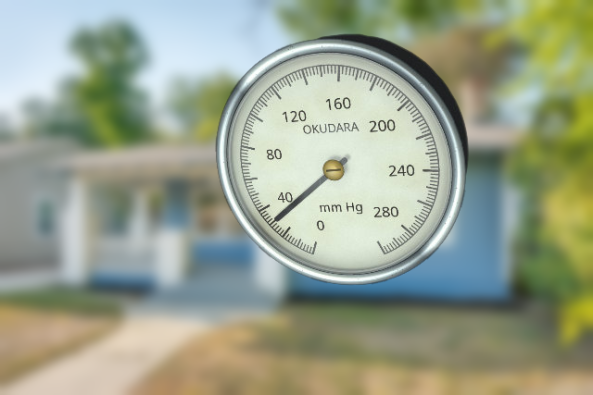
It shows value=30 unit=mmHg
